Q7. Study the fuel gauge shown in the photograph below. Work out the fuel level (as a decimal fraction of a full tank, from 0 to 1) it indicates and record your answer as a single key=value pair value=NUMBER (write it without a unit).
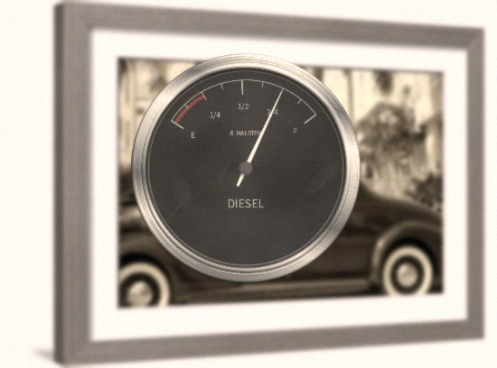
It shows value=0.75
